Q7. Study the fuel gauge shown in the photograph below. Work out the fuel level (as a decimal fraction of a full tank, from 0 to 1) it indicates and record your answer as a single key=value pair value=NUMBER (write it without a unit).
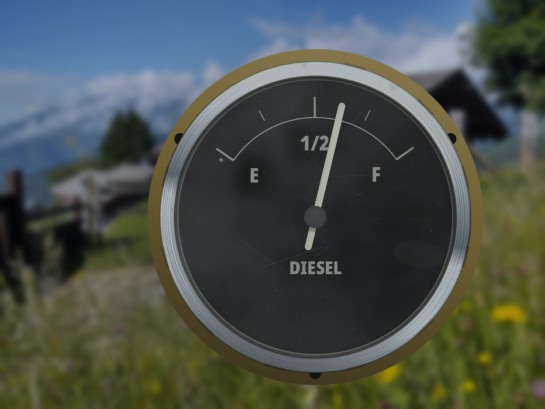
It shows value=0.625
